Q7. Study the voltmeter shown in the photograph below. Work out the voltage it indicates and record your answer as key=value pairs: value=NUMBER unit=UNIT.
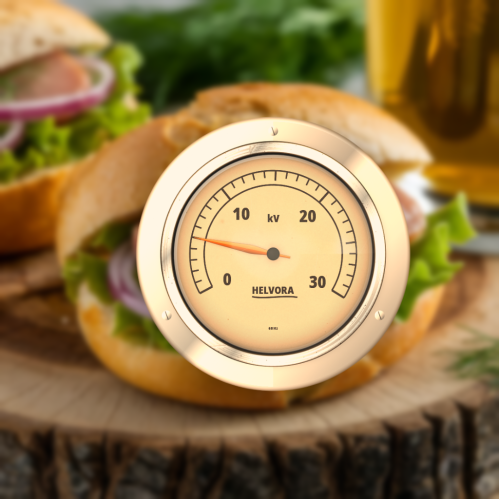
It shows value=5 unit=kV
